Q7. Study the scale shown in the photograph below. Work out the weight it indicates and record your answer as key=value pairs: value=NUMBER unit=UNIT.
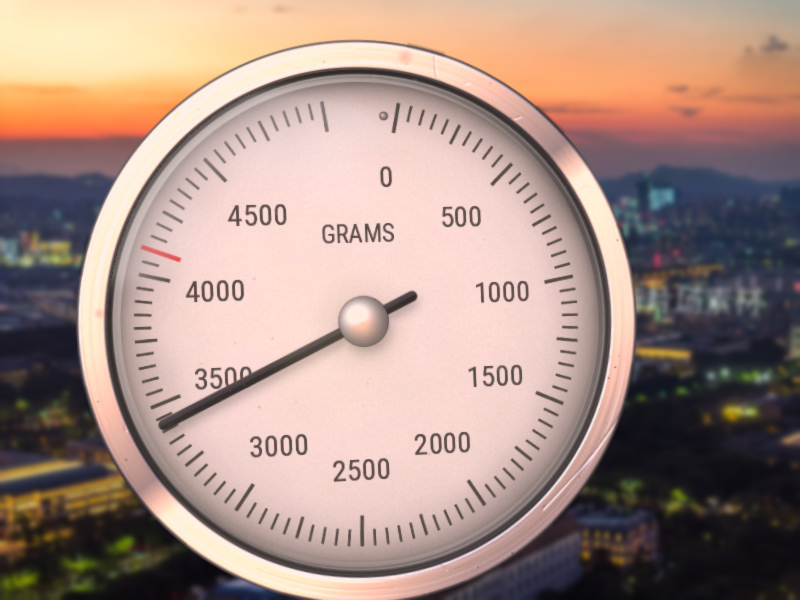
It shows value=3425 unit=g
